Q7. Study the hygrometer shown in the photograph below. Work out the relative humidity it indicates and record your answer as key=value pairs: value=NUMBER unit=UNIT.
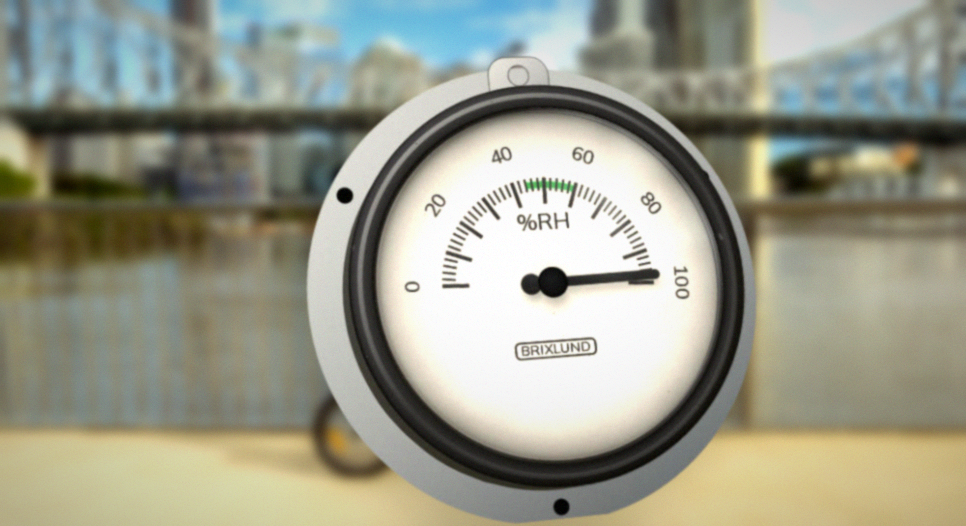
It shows value=98 unit=%
